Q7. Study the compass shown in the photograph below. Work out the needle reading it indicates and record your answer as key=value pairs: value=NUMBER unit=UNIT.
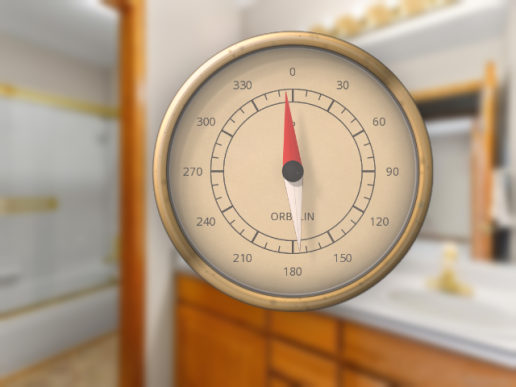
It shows value=355 unit=°
